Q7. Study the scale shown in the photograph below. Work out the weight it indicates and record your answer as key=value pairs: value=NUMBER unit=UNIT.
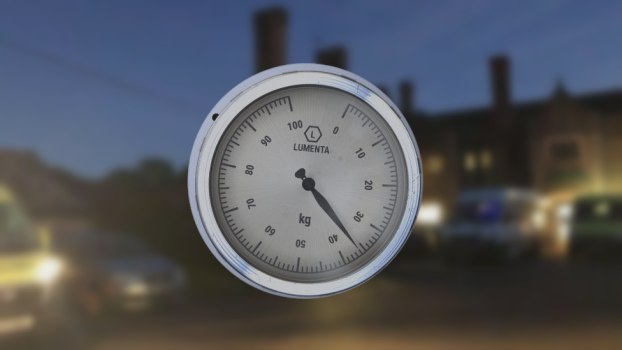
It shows value=36 unit=kg
